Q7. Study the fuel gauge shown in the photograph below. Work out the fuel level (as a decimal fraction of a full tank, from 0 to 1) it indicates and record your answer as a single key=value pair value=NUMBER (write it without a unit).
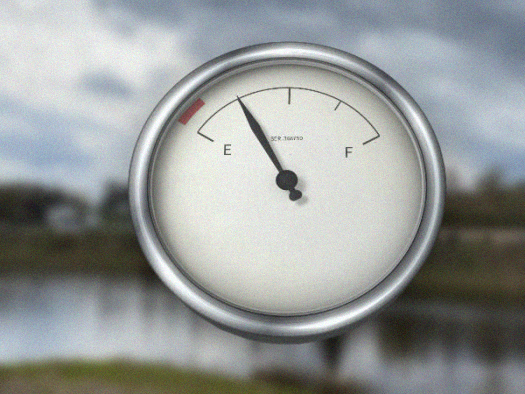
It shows value=0.25
